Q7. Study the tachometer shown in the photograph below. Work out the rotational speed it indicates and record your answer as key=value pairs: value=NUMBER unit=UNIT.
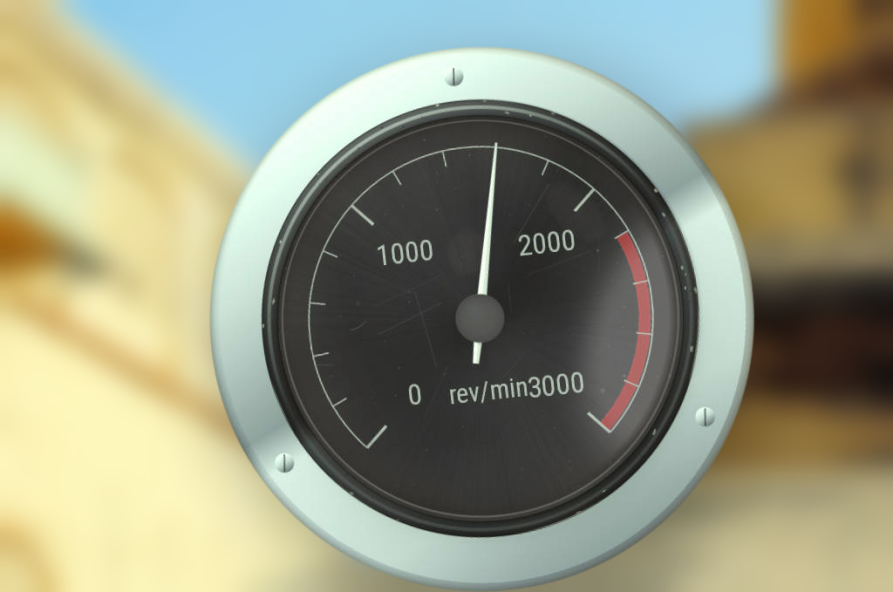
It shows value=1600 unit=rpm
